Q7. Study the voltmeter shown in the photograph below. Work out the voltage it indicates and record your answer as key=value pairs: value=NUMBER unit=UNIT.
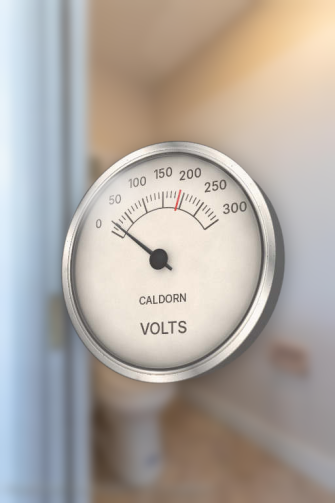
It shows value=20 unit=V
